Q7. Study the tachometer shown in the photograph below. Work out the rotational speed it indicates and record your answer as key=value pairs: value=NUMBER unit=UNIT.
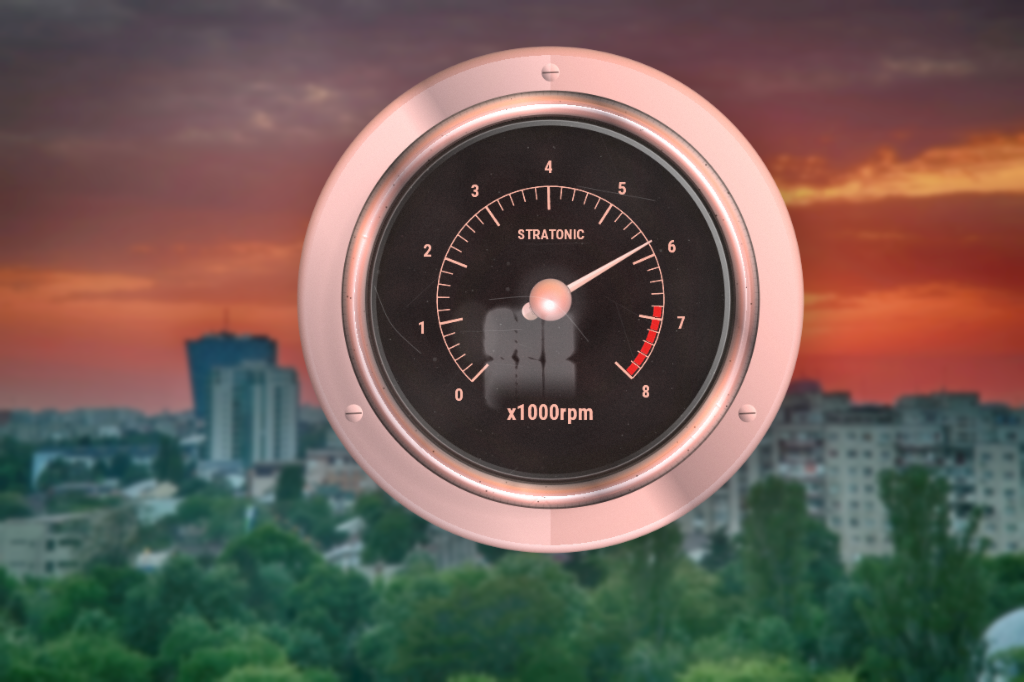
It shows value=5800 unit=rpm
